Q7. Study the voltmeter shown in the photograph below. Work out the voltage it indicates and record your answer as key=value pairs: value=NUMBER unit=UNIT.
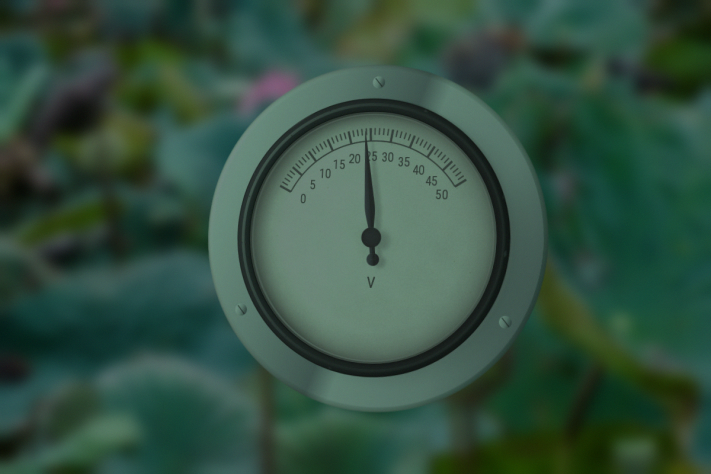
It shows value=24 unit=V
